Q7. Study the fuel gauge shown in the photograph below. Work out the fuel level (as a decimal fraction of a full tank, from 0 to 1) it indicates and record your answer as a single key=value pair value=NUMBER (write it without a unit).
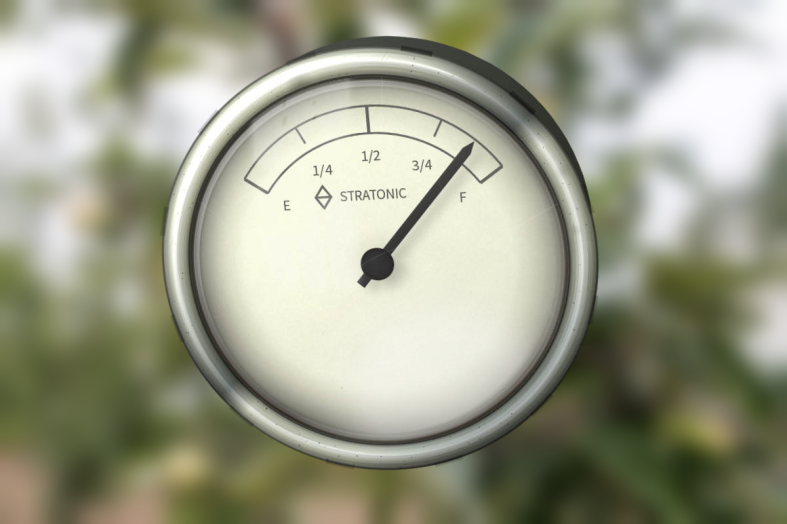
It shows value=0.875
